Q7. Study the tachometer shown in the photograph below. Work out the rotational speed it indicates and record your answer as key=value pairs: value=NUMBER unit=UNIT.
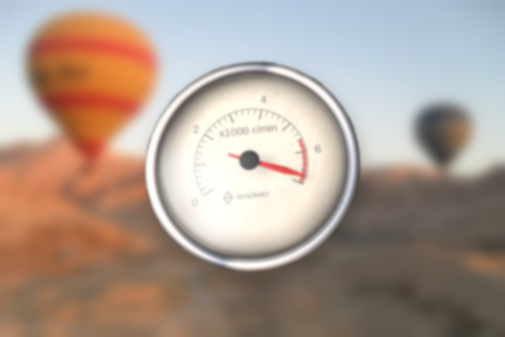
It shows value=6800 unit=rpm
